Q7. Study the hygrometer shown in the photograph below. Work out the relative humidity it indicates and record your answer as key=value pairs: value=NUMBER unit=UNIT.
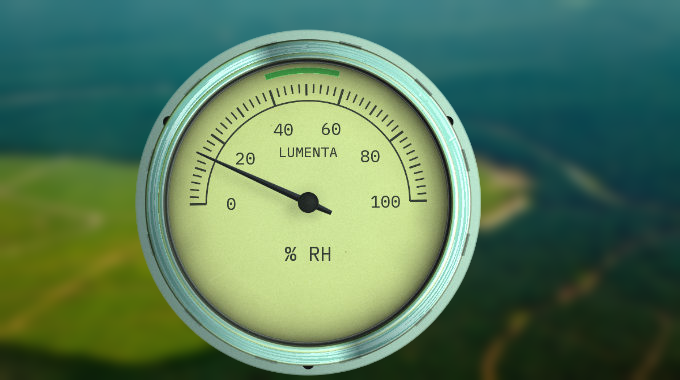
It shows value=14 unit=%
